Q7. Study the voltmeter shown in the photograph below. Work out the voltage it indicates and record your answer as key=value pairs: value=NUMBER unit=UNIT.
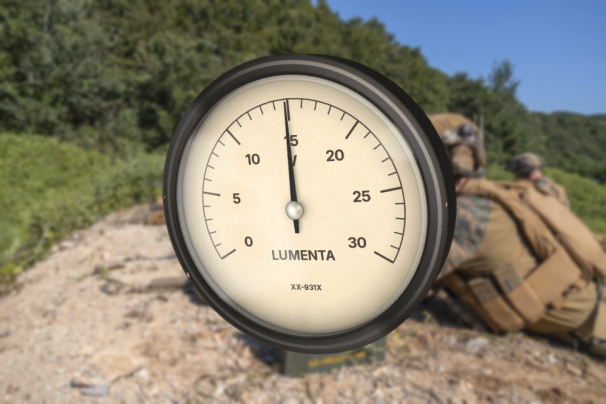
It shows value=15 unit=V
